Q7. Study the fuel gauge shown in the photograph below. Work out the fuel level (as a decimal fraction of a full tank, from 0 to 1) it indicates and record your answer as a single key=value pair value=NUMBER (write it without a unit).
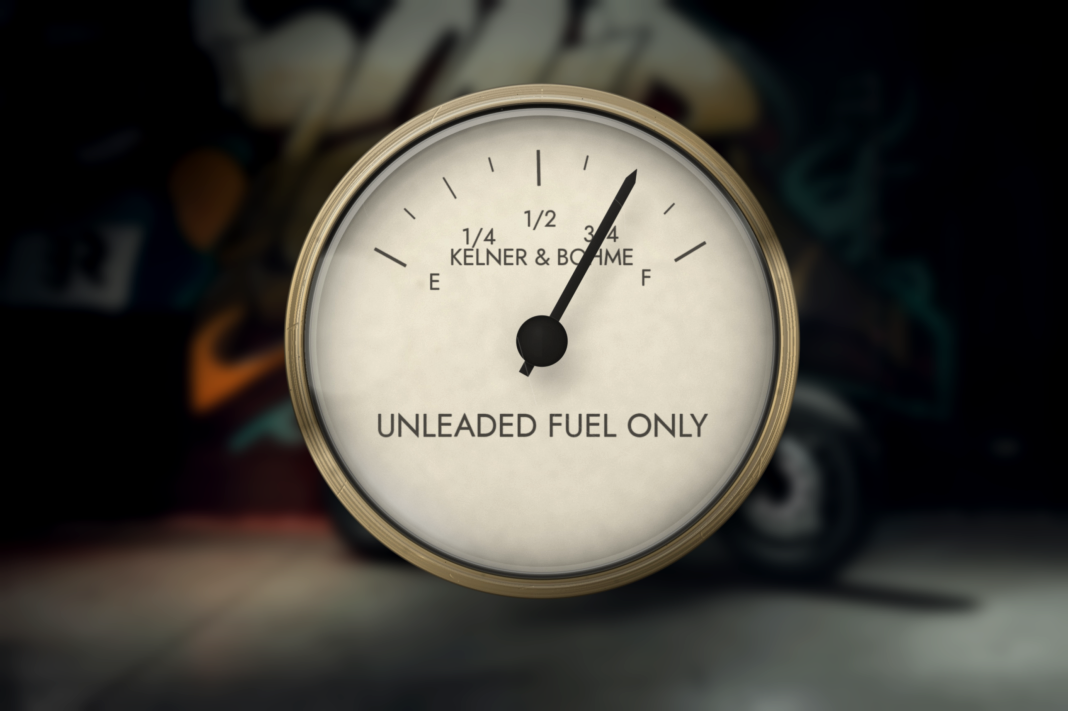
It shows value=0.75
